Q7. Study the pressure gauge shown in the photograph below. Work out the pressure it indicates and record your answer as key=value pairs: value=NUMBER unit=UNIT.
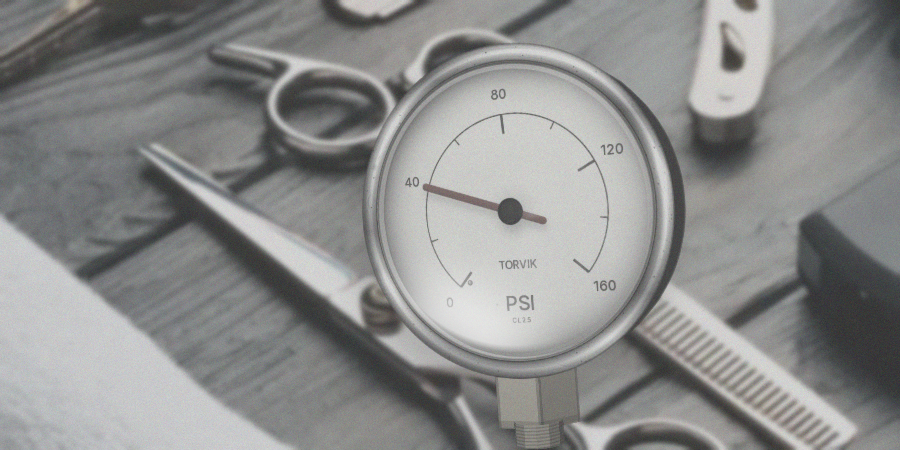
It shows value=40 unit=psi
